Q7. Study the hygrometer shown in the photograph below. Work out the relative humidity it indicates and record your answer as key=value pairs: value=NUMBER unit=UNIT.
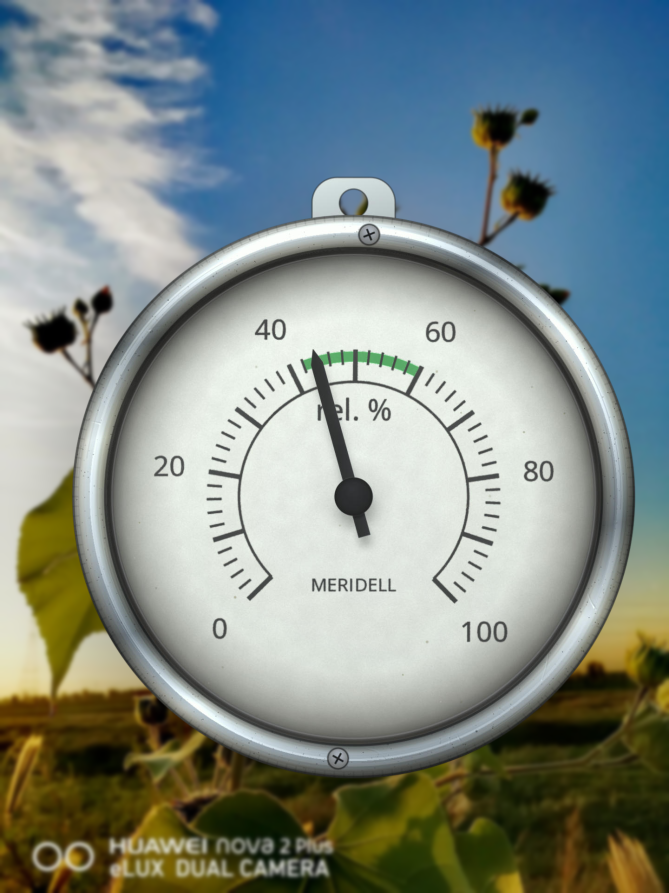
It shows value=44 unit=%
